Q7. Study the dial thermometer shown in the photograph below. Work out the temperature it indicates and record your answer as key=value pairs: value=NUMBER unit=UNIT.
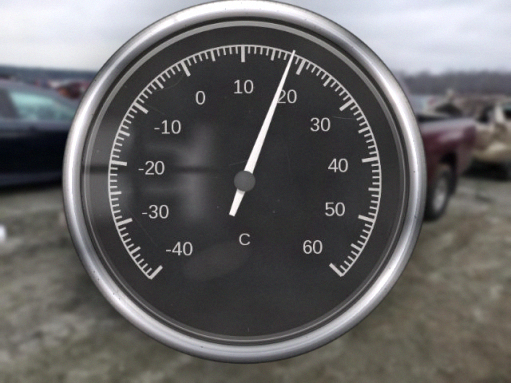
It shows value=18 unit=°C
